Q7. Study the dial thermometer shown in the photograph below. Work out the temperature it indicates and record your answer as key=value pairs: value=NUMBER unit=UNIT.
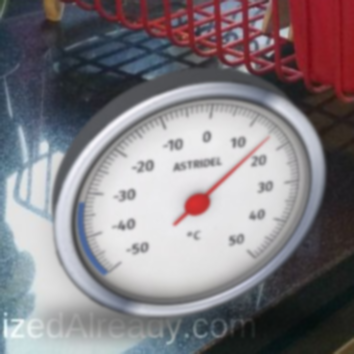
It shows value=15 unit=°C
